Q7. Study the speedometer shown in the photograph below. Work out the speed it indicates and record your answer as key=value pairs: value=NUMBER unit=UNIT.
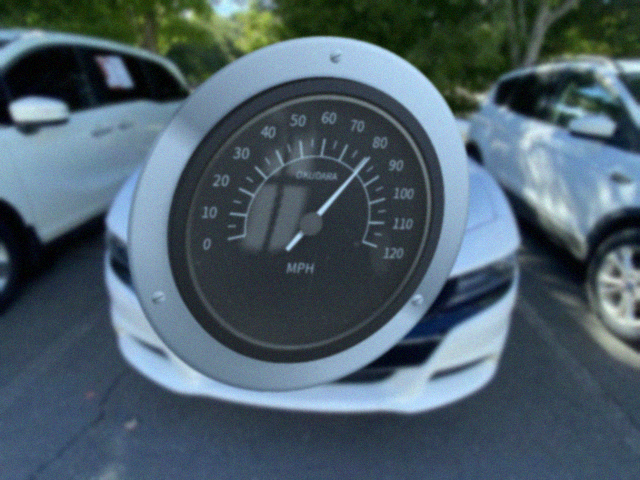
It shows value=80 unit=mph
